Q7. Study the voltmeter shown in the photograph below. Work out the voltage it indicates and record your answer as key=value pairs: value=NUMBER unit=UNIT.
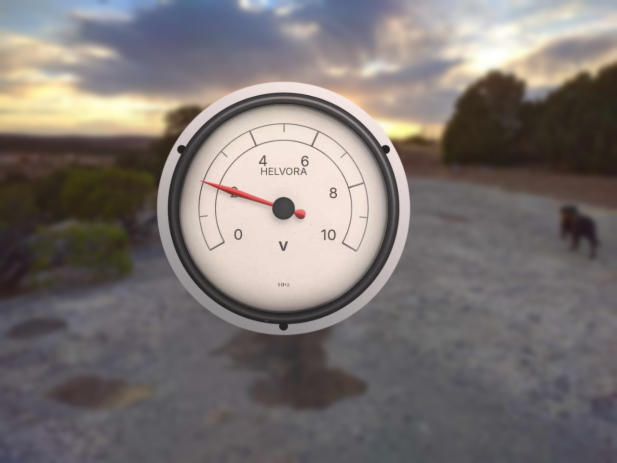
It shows value=2 unit=V
